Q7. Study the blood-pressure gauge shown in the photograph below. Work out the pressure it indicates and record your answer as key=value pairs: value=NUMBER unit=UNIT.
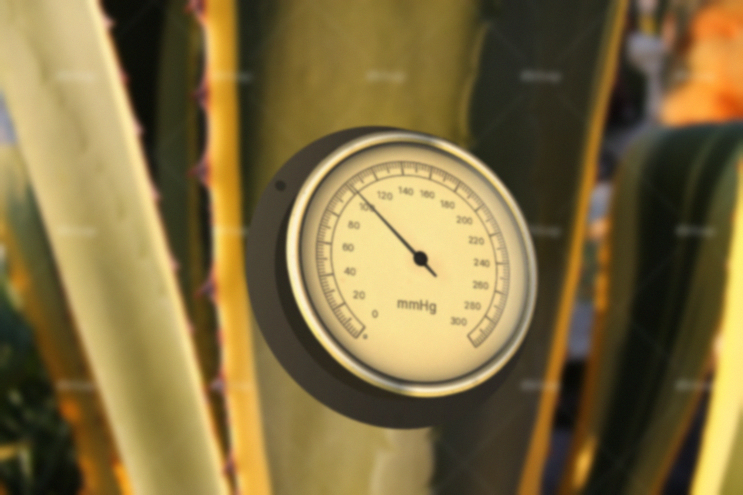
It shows value=100 unit=mmHg
